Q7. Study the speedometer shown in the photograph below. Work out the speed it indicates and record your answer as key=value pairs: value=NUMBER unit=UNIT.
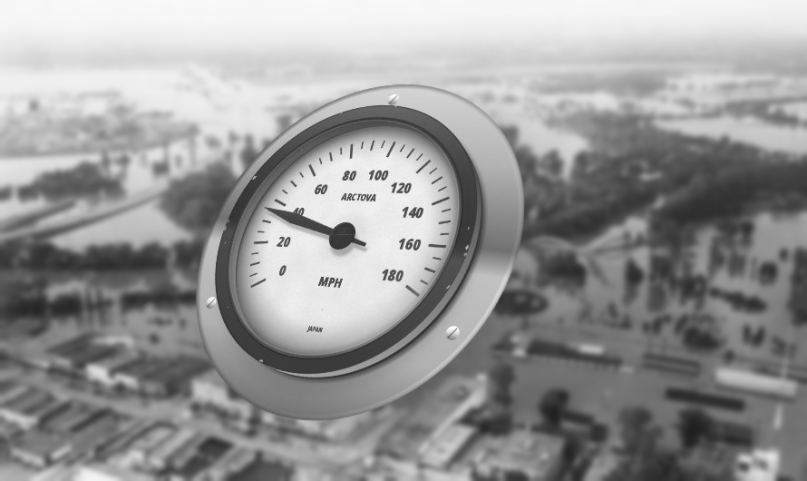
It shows value=35 unit=mph
